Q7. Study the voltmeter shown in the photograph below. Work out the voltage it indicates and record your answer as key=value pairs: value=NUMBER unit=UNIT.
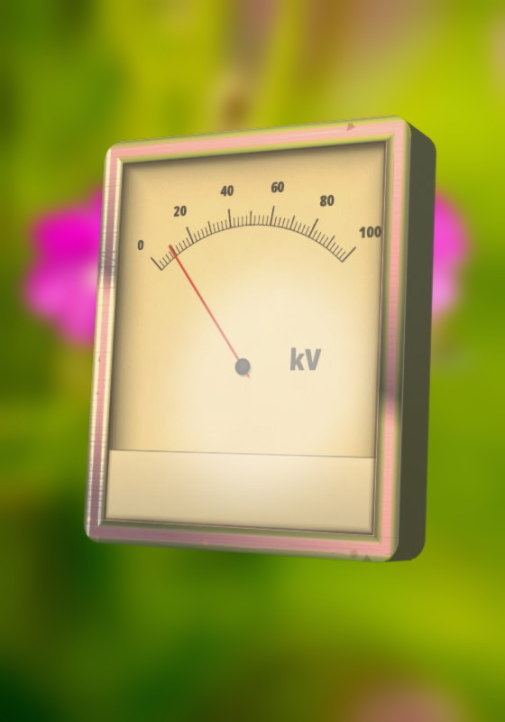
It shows value=10 unit=kV
